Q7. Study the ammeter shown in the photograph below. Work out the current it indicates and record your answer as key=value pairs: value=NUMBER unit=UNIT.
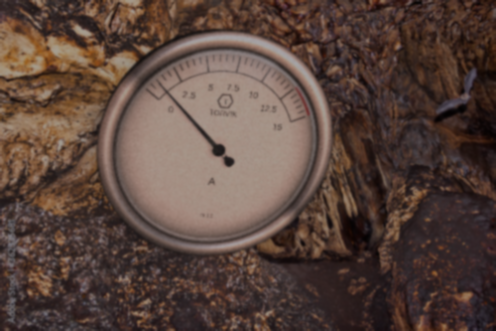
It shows value=1 unit=A
